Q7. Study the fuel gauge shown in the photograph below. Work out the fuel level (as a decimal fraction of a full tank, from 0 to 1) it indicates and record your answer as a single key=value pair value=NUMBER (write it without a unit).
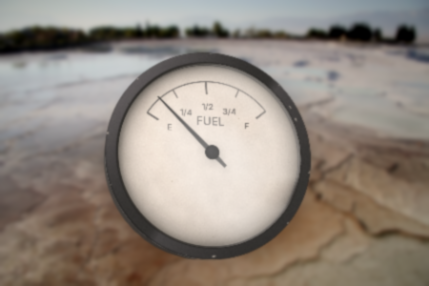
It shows value=0.125
